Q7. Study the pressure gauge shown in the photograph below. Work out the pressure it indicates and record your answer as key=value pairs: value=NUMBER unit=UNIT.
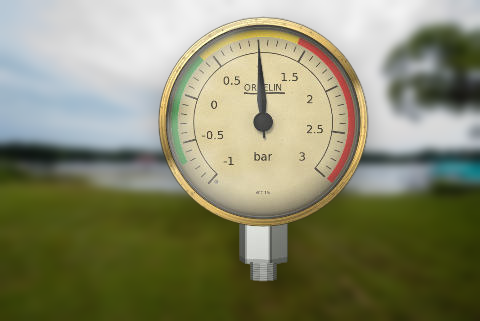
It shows value=1 unit=bar
